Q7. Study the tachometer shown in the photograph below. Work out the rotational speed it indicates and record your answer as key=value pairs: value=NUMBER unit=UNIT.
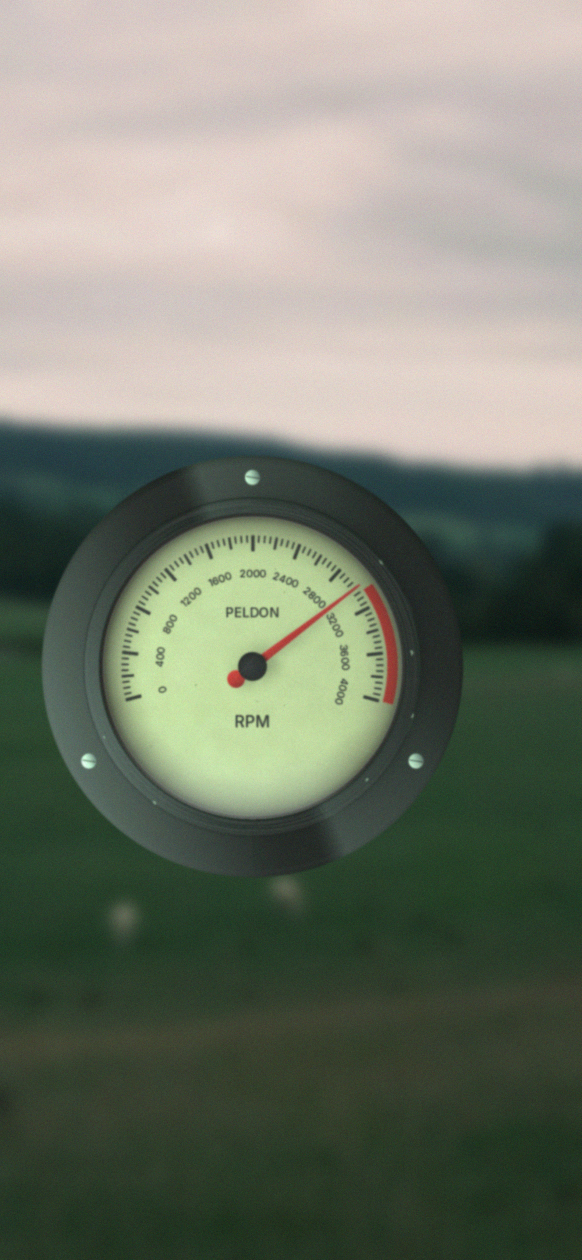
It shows value=3000 unit=rpm
